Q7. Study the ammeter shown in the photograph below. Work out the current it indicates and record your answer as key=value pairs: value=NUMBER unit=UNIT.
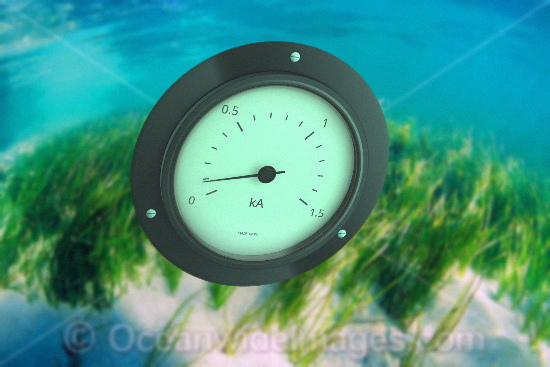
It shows value=0.1 unit=kA
